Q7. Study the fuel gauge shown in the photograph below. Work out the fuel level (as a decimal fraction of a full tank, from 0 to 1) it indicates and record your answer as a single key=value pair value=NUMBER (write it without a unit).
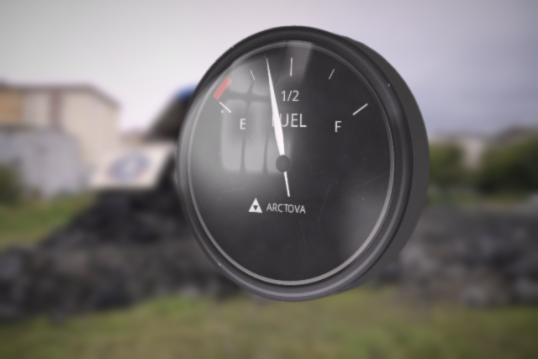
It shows value=0.375
